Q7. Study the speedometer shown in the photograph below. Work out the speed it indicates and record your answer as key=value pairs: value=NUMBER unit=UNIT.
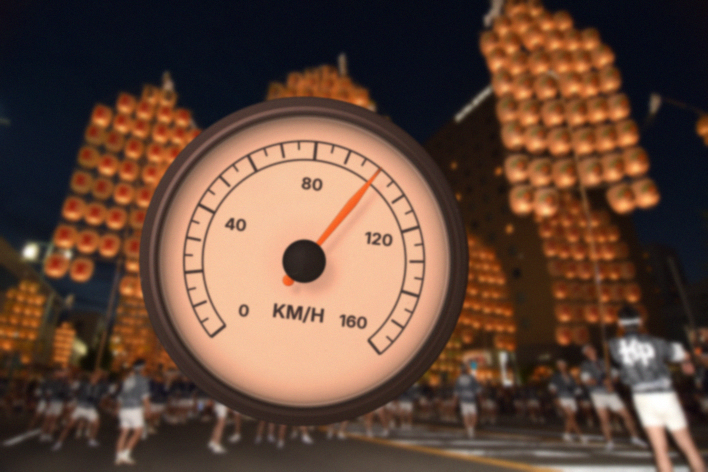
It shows value=100 unit=km/h
